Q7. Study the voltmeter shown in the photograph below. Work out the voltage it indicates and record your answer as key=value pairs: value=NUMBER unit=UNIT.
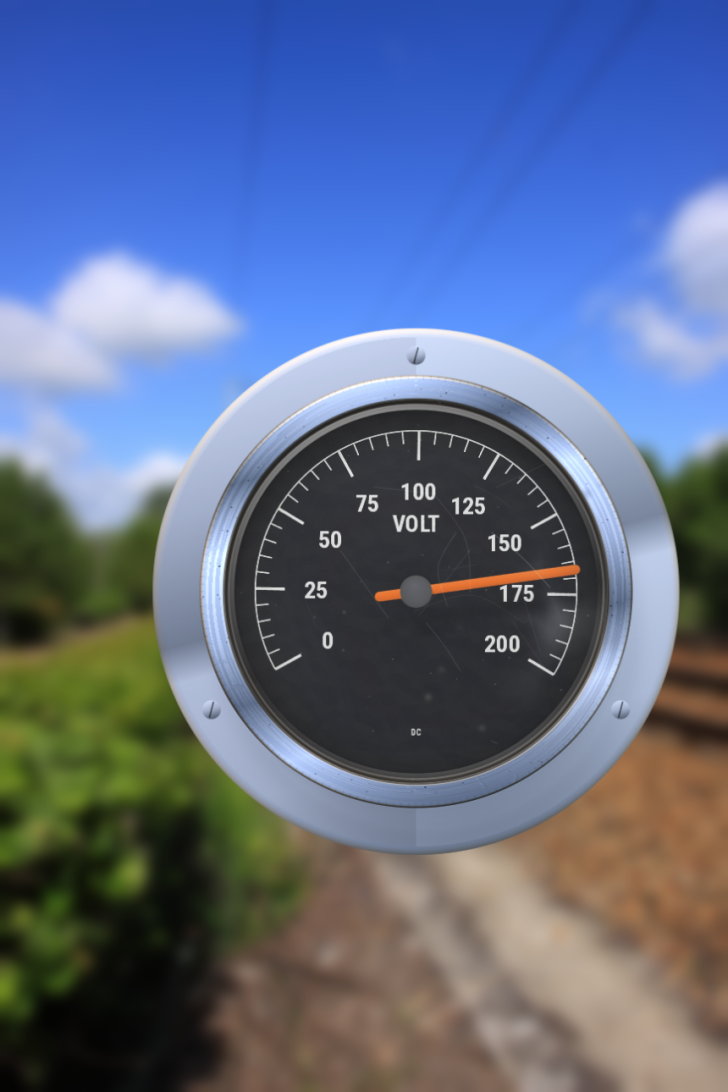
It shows value=167.5 unit=V
